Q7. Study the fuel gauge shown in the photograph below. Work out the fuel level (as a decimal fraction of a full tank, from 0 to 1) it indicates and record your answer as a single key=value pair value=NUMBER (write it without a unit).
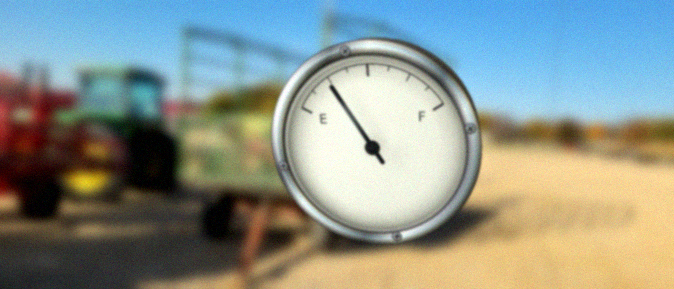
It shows value=0.25
